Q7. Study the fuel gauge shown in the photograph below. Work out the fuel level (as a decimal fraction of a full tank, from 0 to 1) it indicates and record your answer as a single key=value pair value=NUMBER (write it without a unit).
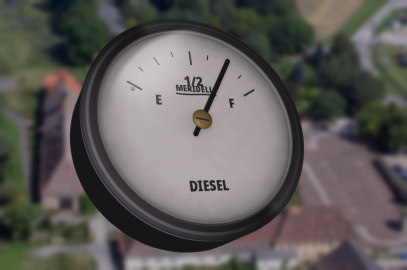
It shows value=0.75
